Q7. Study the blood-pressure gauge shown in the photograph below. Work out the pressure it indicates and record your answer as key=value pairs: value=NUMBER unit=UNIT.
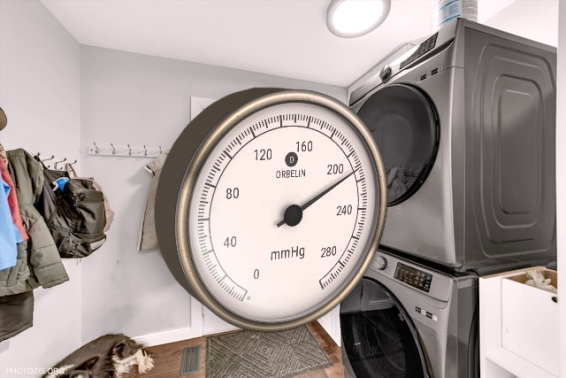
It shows value=210 unit=mmHg
